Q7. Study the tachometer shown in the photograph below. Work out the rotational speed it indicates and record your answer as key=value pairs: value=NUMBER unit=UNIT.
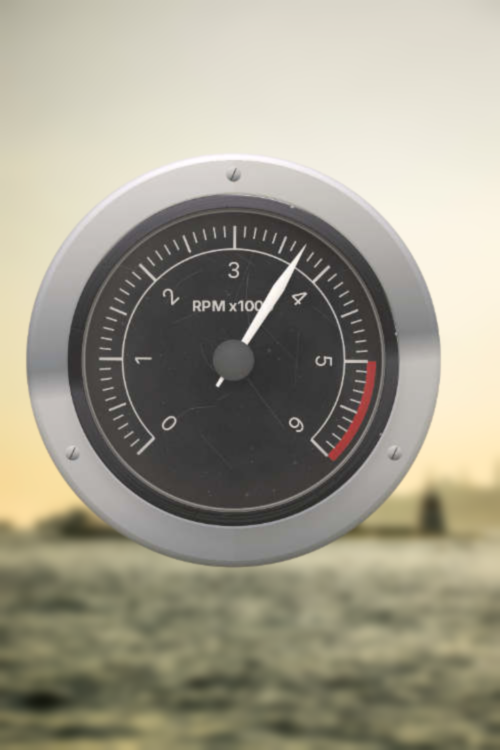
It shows value=3700 unit=rpm
